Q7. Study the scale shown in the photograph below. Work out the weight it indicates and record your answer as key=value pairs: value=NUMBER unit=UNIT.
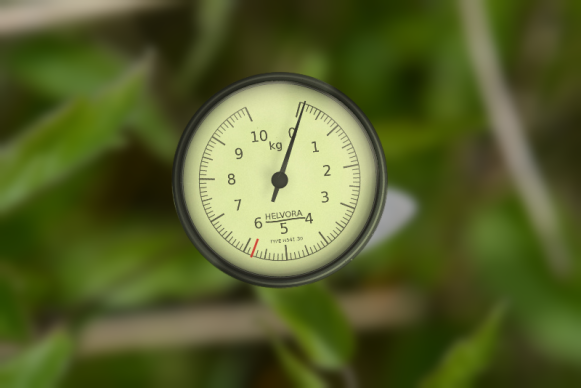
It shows value=0.1 unit=kg
